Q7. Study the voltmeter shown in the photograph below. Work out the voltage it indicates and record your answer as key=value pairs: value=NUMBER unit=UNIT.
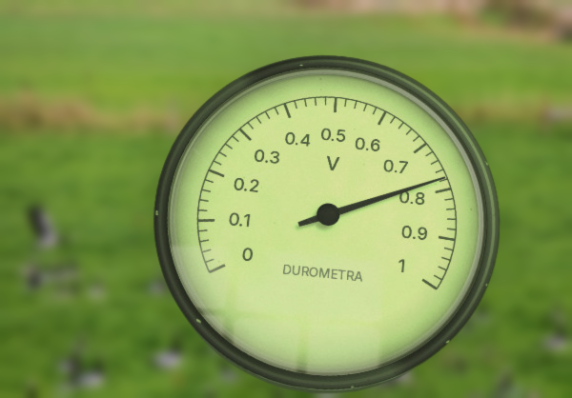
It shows value=0.78 unit=V
